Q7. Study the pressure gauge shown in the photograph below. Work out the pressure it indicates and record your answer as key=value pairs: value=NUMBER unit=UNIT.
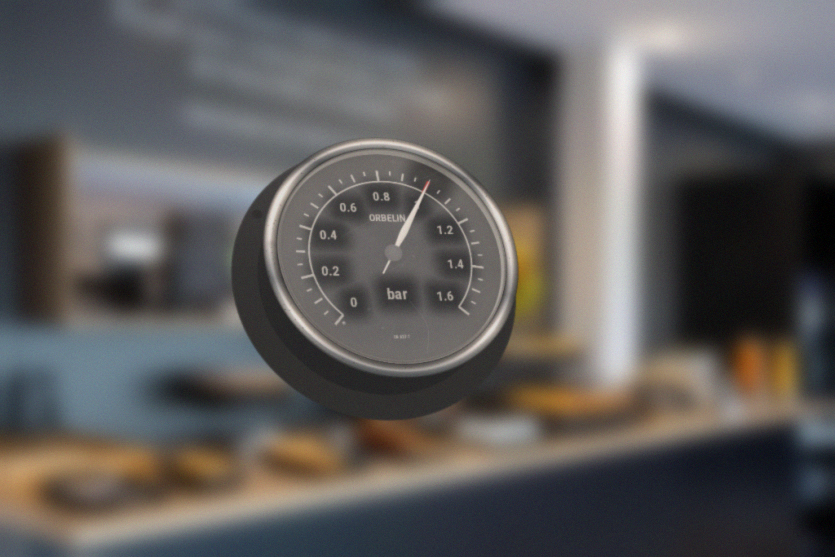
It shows value=1 unit=bar
